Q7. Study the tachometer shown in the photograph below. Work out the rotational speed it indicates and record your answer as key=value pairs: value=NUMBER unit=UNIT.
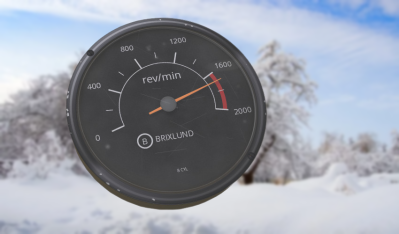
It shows value=1700 unit=rpm
